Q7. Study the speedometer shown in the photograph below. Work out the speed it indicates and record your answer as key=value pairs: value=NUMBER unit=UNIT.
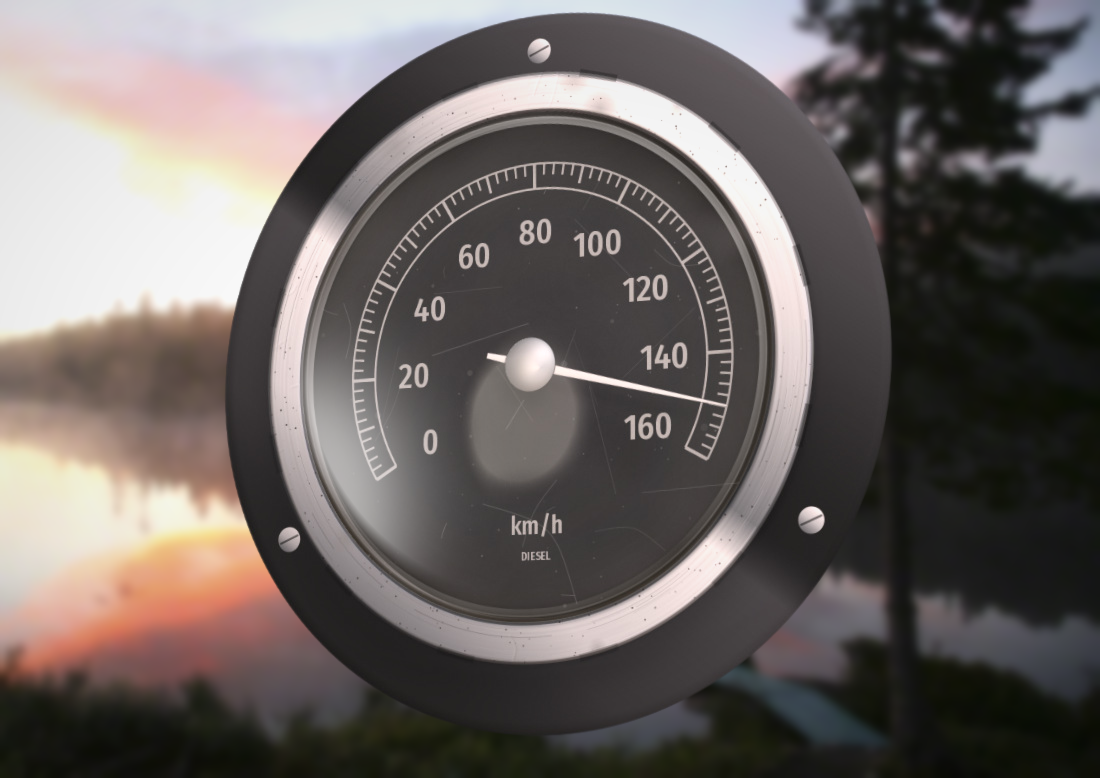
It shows value=150 unit=km/h
